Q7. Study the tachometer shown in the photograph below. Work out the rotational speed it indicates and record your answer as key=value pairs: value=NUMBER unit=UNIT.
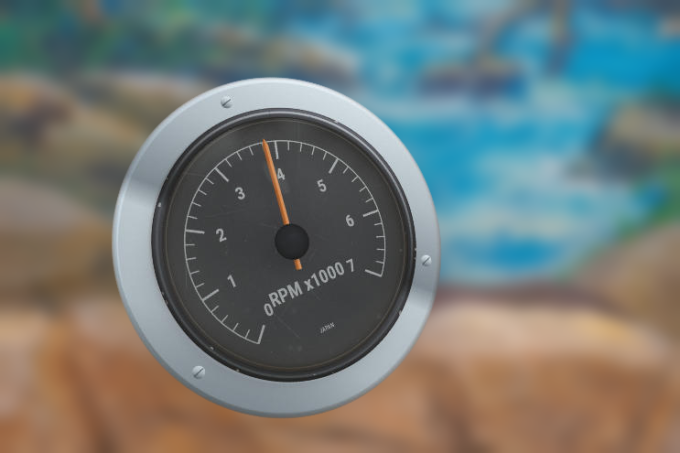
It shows value=3800 unit=rpm
